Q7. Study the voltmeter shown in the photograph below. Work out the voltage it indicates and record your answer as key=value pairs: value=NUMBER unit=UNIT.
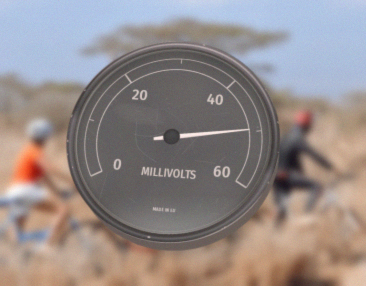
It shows value=50 unit=mV
